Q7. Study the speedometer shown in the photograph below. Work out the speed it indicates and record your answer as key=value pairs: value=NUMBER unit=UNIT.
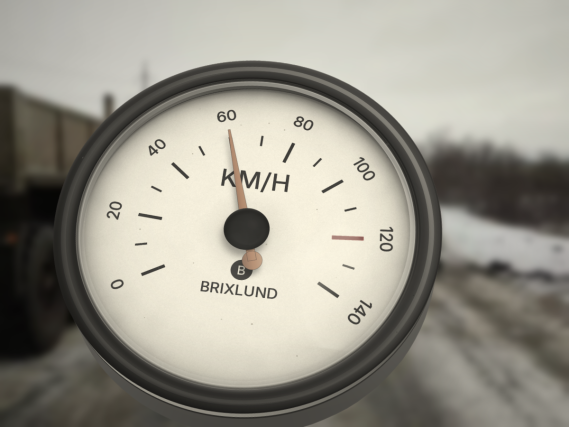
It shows value=60 unit=km/h
